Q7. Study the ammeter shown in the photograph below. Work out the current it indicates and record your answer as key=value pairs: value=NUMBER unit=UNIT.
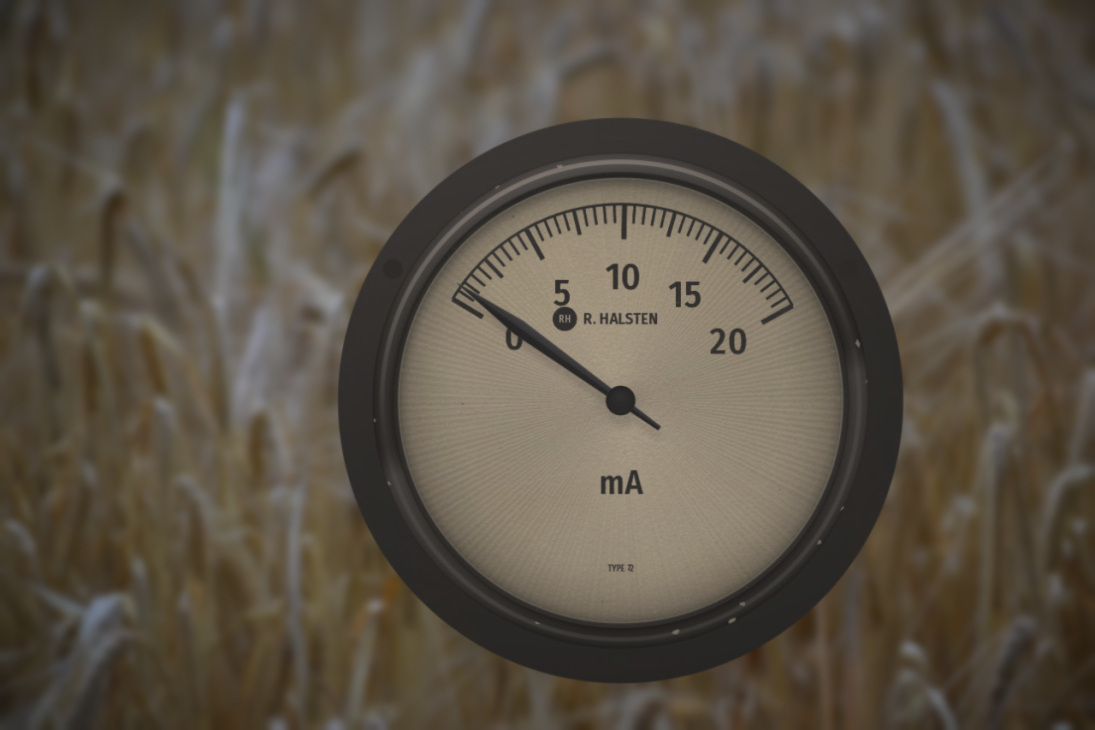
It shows value=0.75 unit=mA
